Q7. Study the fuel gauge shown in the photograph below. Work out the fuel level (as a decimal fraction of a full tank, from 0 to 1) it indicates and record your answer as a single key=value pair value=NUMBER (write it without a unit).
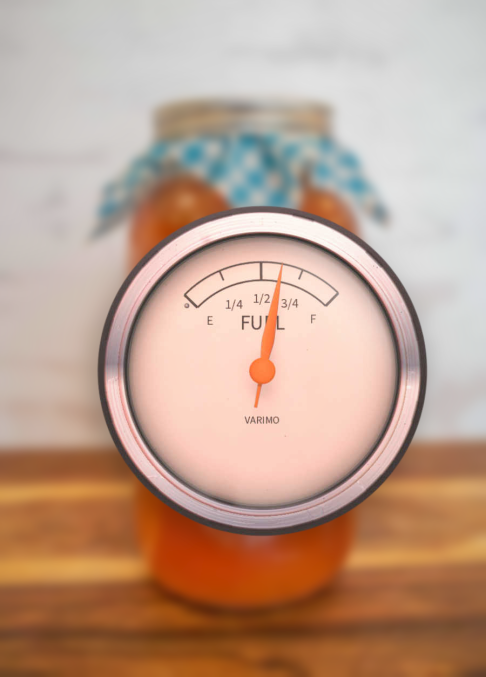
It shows value=0.625
